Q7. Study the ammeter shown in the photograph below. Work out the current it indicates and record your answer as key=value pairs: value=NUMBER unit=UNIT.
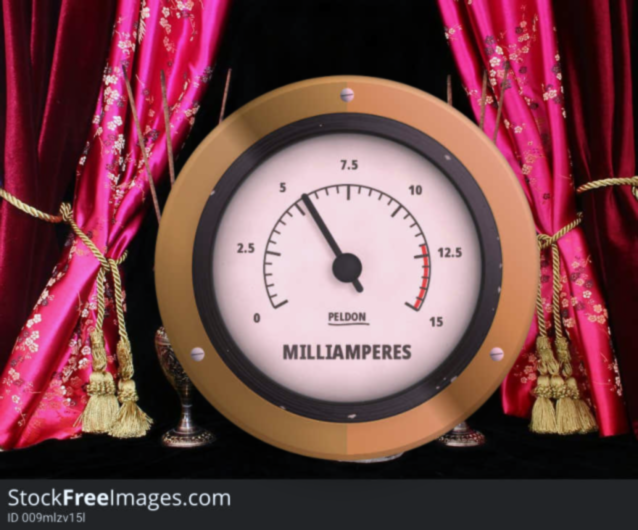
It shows value=5.5 unit=mA
